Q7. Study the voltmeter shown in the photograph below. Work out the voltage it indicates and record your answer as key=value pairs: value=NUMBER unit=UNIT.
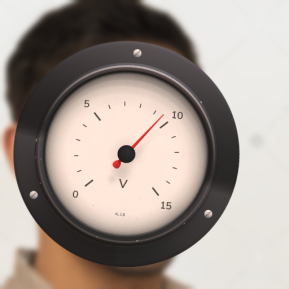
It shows value=9.5 unit=V
